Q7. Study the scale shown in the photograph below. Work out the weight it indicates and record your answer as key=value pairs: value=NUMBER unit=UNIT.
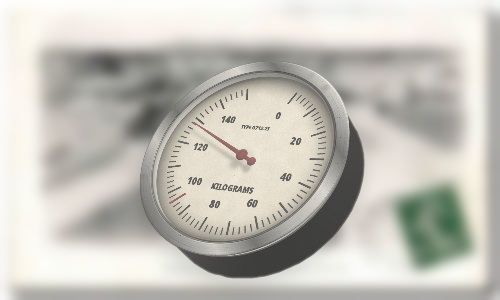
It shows value=128 unit=kg
